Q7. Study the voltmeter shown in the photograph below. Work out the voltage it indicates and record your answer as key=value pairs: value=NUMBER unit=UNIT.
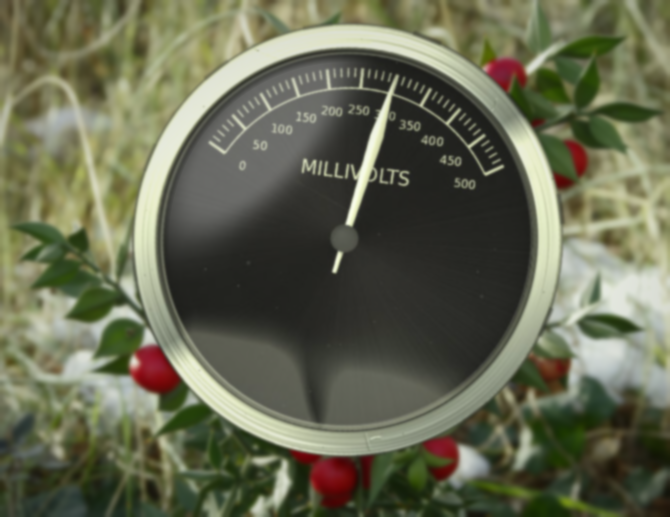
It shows value=300 unit=mV
